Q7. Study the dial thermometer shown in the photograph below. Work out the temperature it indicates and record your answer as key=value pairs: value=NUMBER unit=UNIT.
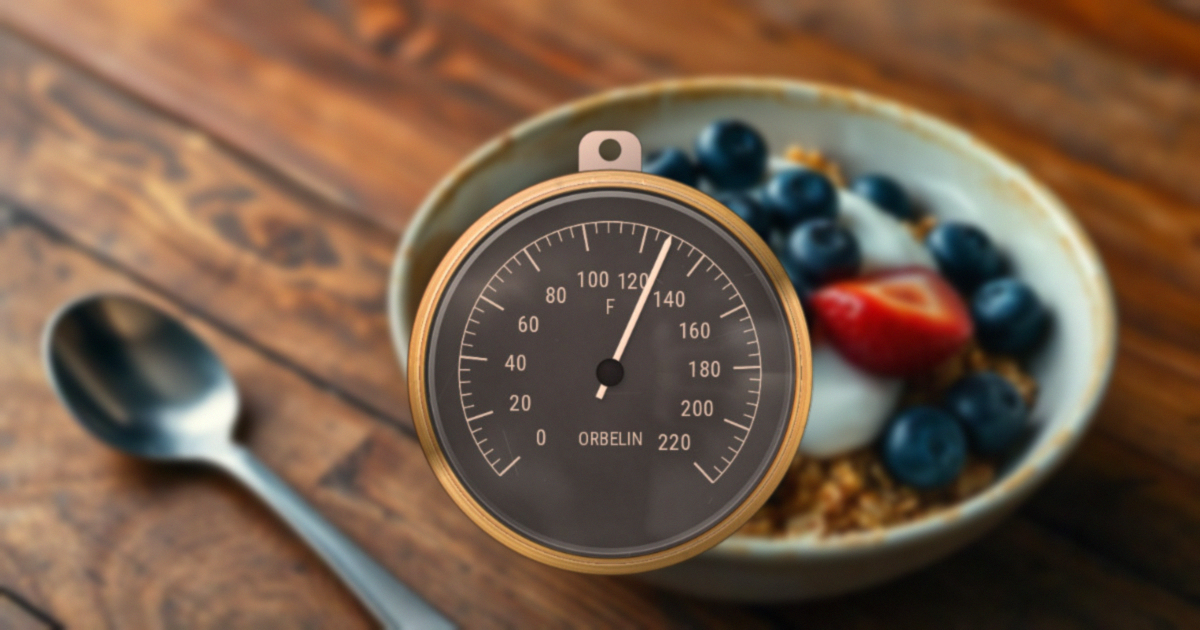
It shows value=128 unit=°F
